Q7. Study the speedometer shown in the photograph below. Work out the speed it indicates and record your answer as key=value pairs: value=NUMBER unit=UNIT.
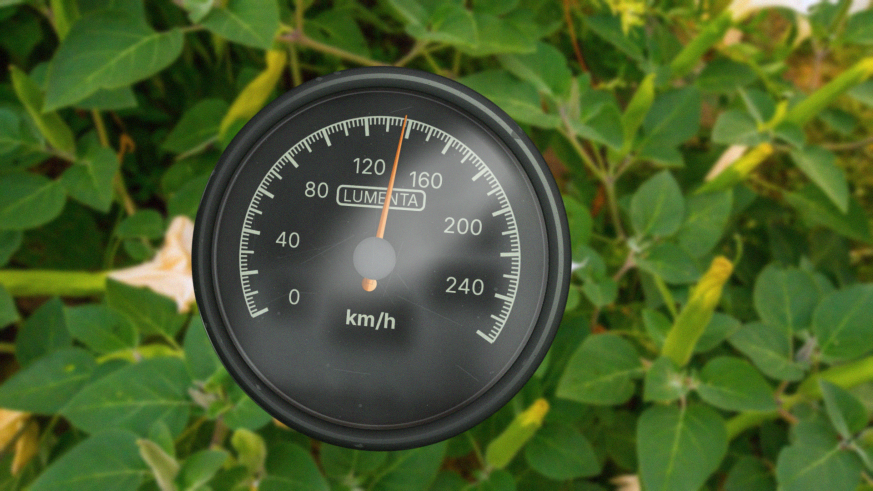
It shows value=138 unit=km/h
